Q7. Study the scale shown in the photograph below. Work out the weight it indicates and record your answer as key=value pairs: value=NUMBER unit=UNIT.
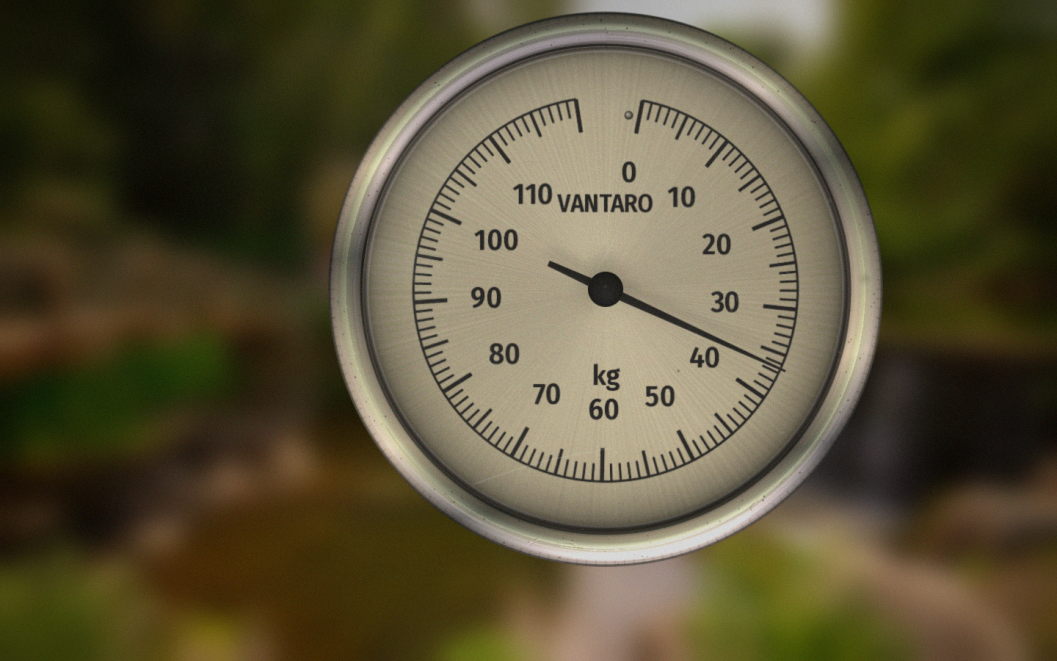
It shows value=36.5 unit=kg
